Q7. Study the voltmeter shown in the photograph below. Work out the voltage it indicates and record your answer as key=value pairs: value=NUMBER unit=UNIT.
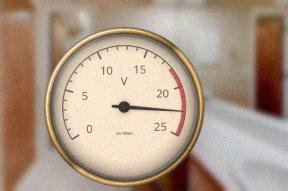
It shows value=22.5 unit=V
